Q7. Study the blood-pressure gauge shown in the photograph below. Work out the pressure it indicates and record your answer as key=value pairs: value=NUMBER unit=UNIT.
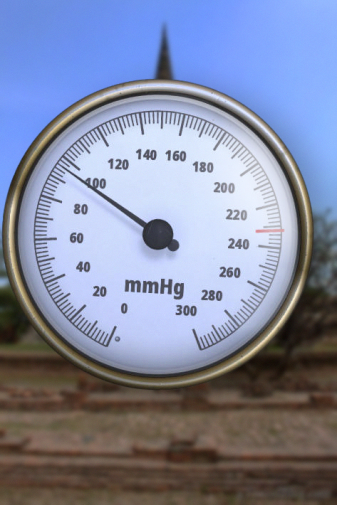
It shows value=96 unit=mmHg
